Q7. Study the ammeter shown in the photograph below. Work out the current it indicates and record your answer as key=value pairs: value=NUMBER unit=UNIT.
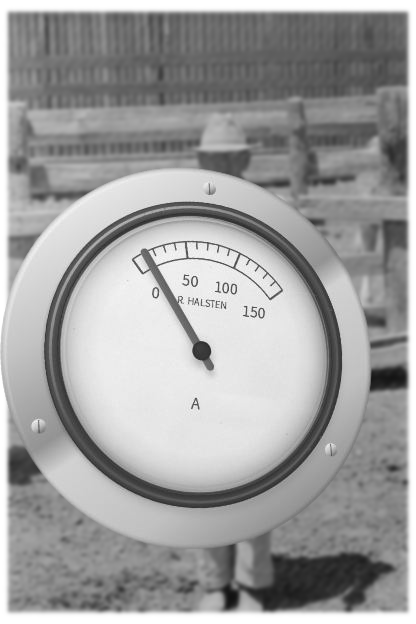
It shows value=10 unit=A
